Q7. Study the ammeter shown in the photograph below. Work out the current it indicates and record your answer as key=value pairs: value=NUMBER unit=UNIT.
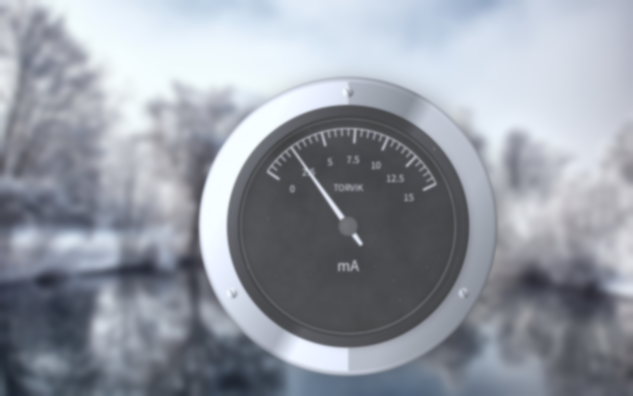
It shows value=2.5 unit=mA
